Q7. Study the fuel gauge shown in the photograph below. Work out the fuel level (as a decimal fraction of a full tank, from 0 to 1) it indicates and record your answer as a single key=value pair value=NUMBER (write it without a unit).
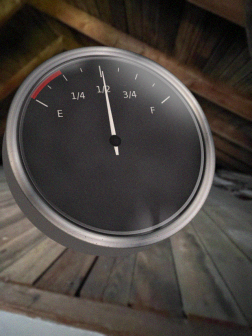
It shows value=0.5
